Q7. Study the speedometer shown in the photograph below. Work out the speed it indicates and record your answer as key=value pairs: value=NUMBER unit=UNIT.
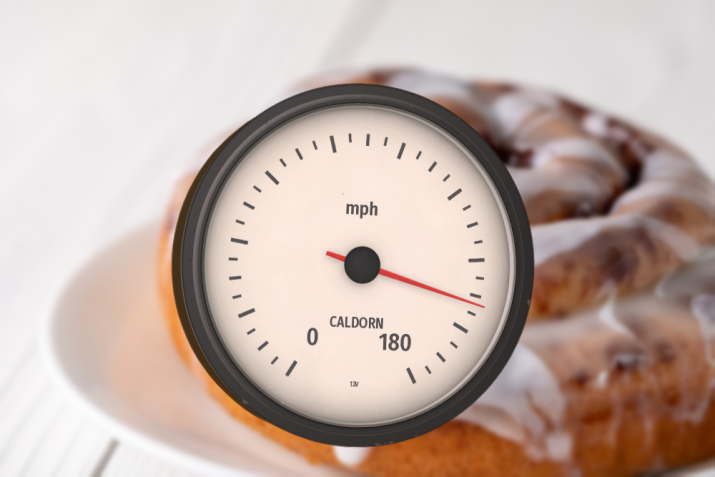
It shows value=152.5 unit=mph
